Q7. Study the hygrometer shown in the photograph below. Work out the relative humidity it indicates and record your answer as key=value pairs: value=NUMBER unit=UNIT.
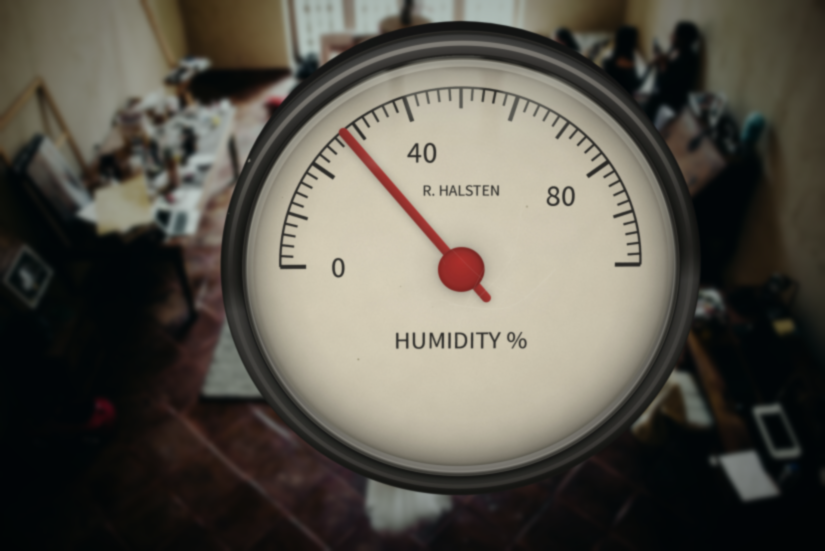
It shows value=28 unit=%
